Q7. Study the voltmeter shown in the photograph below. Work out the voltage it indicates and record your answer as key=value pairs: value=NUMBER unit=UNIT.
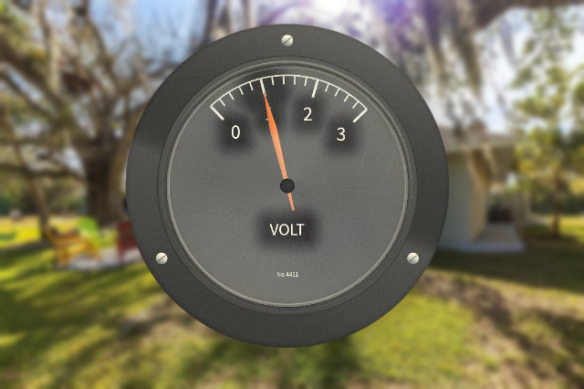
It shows value=1 unit=V
